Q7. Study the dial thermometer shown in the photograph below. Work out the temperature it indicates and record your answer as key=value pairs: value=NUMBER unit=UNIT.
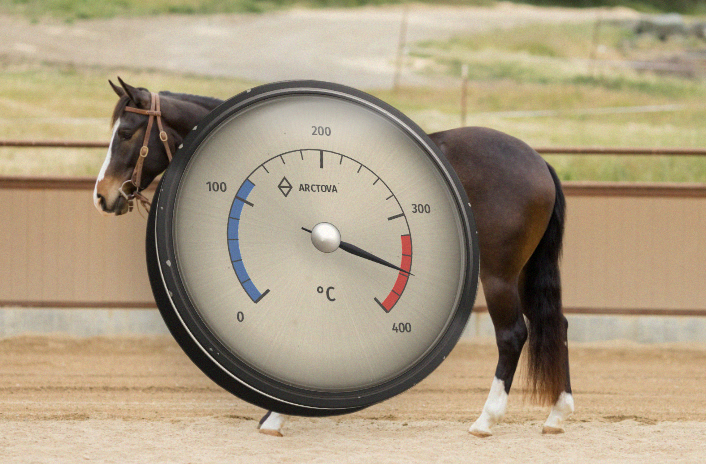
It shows value=360 unit=°C
